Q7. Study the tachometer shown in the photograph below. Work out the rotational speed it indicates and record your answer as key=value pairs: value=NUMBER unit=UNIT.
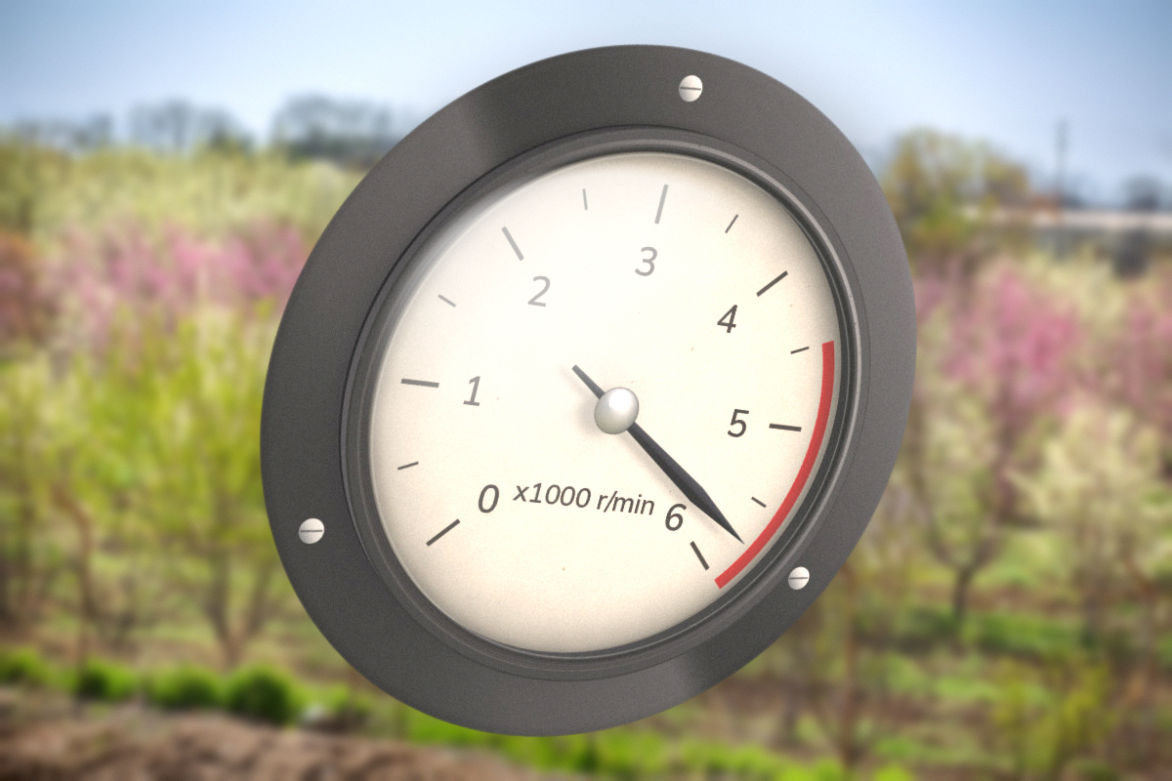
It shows value=5750 unit=rpm
